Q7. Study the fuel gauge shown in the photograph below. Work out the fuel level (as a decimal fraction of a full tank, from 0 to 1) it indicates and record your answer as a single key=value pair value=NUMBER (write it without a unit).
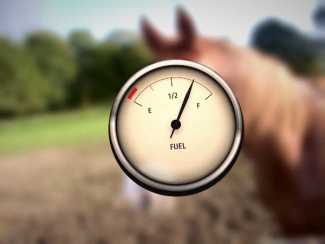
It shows value=0.75
